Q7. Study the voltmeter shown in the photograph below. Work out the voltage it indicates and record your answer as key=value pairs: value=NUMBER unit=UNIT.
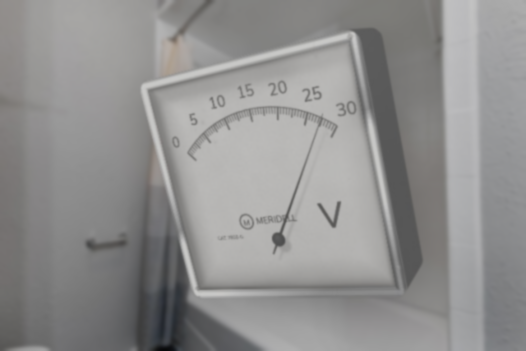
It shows value=27.5 unit=V
